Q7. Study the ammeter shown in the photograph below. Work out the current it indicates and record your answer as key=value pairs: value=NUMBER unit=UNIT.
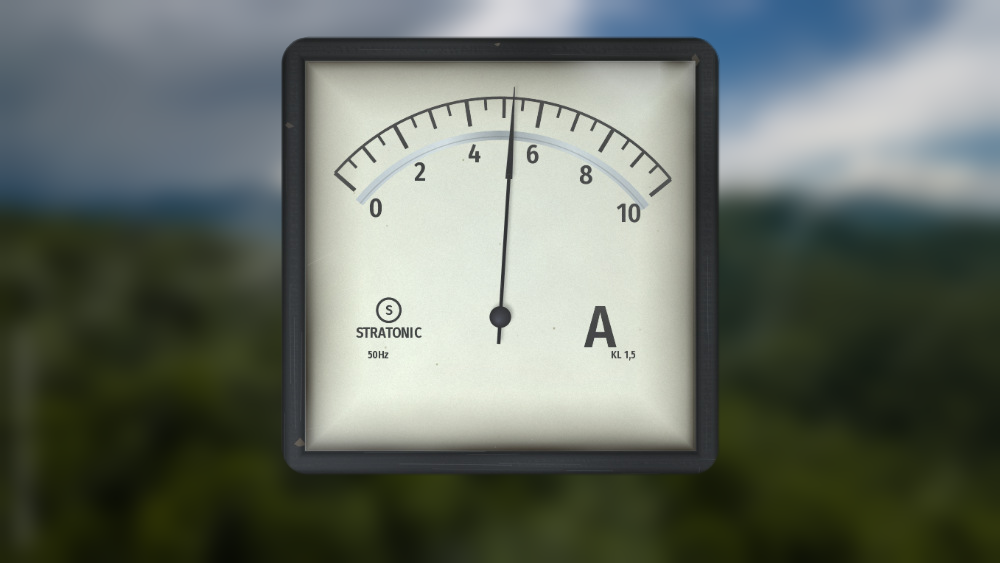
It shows value=5.25 unit=A
